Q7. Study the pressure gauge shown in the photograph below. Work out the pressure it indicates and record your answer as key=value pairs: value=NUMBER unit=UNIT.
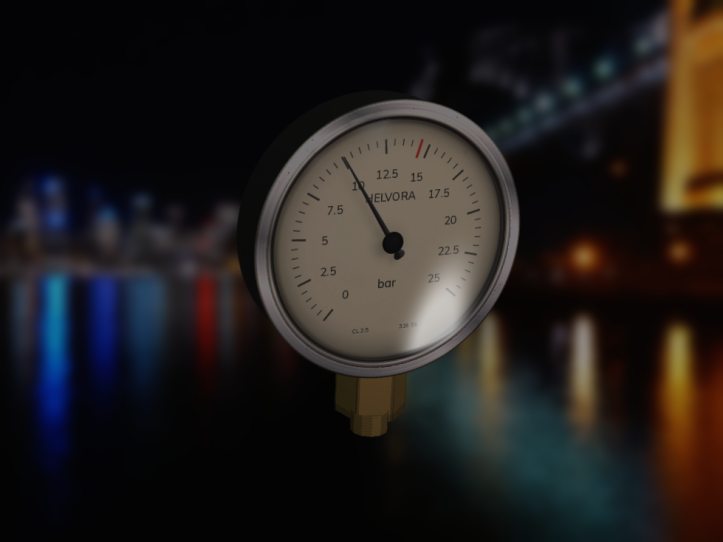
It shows value=10 unit=bar
